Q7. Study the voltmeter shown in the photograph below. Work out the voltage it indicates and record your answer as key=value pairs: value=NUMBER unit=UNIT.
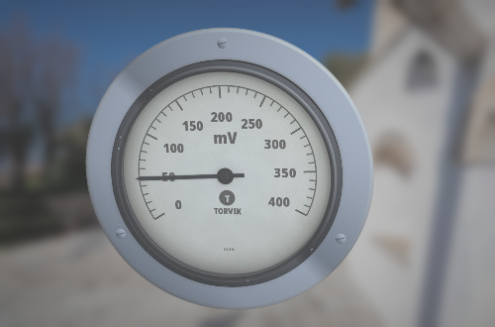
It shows value=50 unit=mV
